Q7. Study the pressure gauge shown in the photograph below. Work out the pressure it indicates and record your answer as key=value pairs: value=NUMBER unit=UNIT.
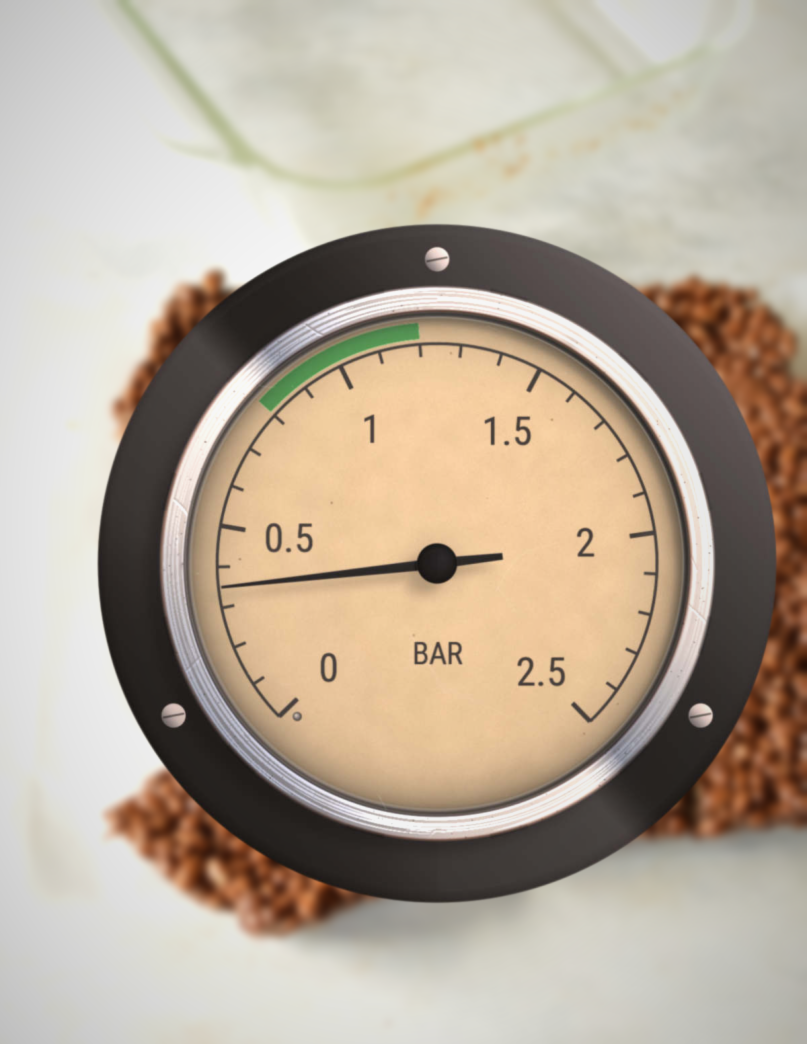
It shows value=0.35 unit=bar
